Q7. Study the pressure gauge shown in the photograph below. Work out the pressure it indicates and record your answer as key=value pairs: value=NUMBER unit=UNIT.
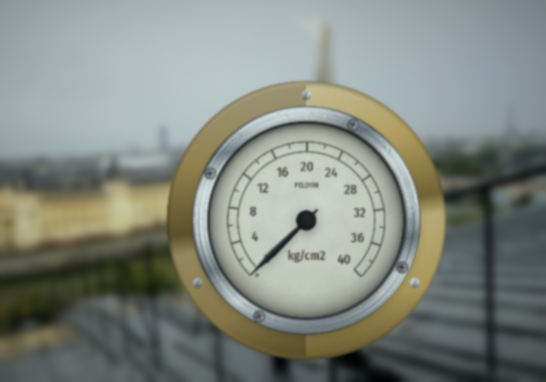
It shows value=0 unit=kg/cm²
